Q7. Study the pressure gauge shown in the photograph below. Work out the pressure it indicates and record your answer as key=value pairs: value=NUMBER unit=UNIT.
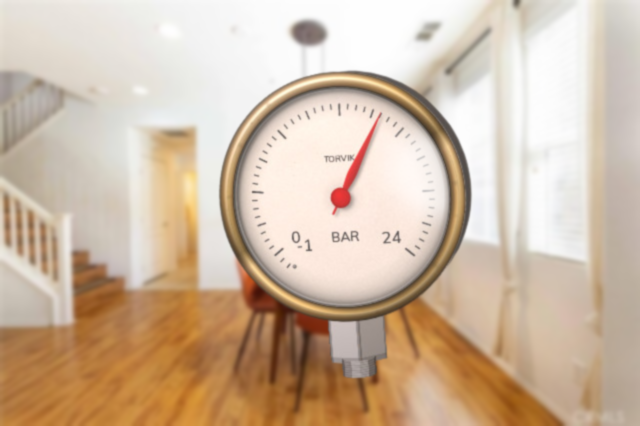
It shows value=14.5 unit=bar
